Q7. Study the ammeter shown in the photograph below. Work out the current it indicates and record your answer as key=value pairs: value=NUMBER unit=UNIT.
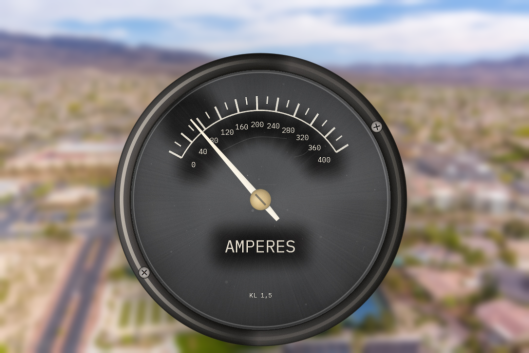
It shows value=70 unit=A
